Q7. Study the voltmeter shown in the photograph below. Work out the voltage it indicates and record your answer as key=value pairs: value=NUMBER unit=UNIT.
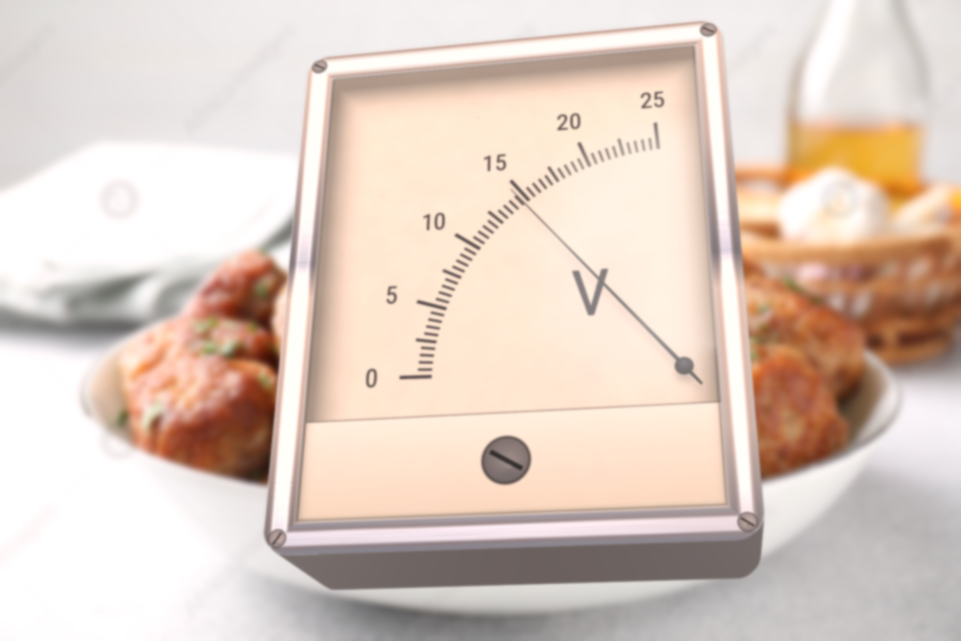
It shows value=14.5 unit=V
